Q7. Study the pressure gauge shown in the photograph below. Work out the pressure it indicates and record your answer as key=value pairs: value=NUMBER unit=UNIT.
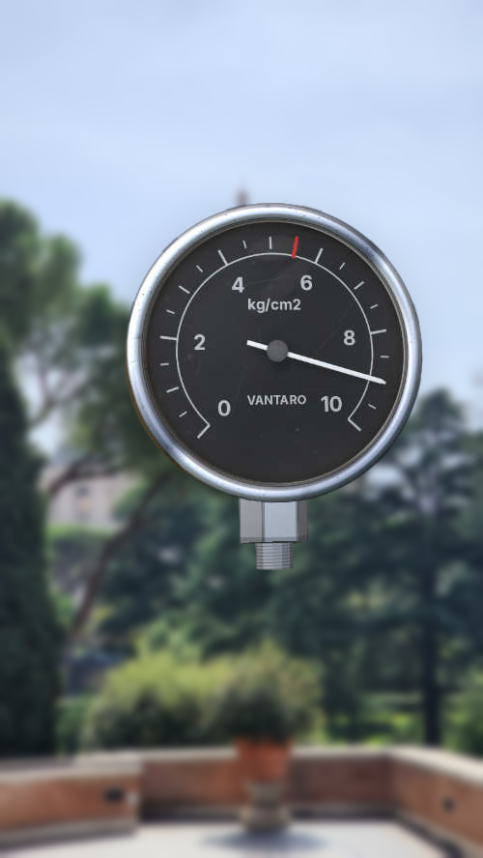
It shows value=9 unit=kg/cm²
